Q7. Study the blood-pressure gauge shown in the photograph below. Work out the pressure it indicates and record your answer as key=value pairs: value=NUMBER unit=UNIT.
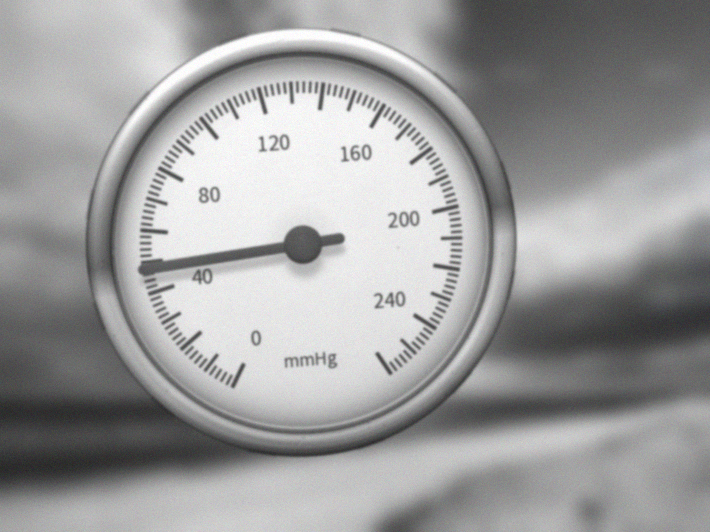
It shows value=48 unit=mmHg
